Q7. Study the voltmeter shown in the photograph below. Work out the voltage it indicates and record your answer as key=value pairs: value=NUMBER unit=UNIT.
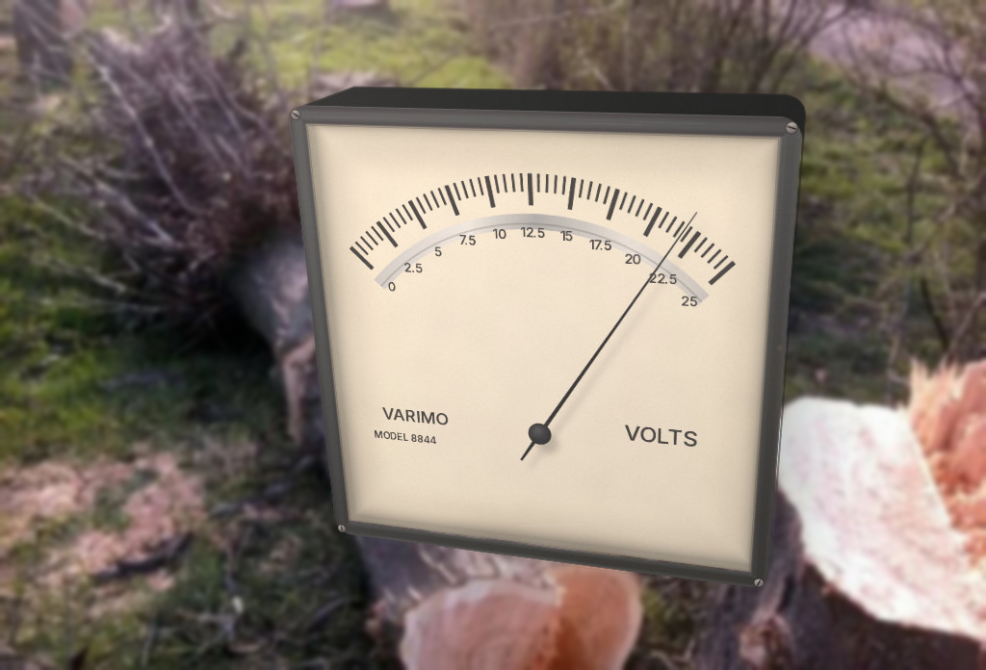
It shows value=21.75 unit=V
